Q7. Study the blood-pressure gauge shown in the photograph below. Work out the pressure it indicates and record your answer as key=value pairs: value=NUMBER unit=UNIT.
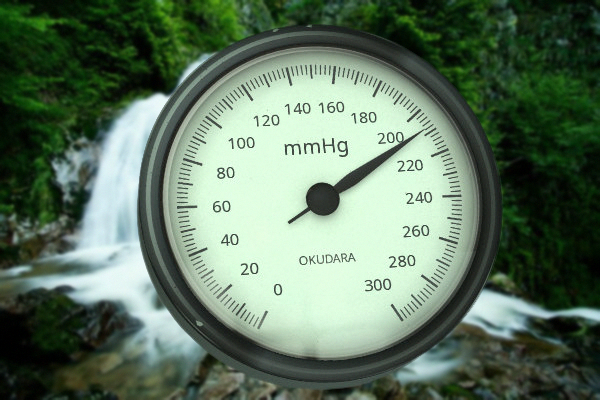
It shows value=208 unit=mmHg
